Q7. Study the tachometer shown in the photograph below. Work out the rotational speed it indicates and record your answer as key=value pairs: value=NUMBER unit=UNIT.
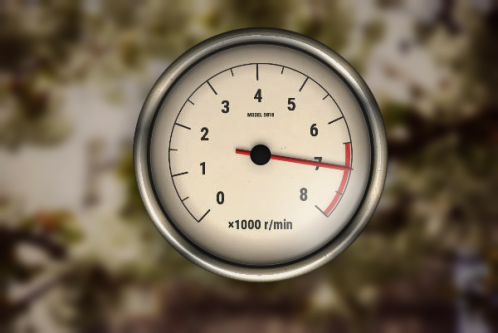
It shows value=7000 unit=rpm
